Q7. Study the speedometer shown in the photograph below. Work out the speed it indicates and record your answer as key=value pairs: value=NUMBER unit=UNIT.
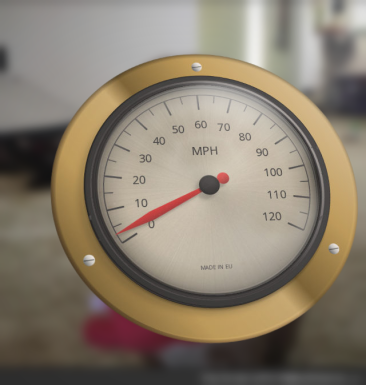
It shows value=2.5 unit=mph
